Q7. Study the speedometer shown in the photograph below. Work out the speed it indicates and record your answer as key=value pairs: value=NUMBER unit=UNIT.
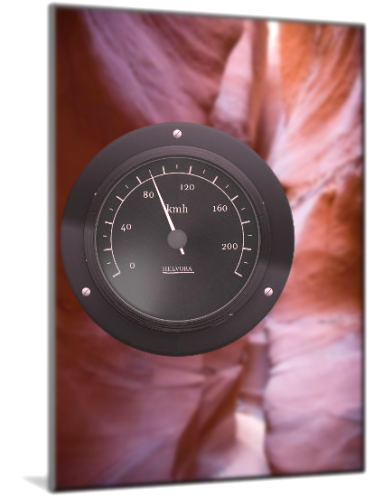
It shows value=90 unit=km/h
